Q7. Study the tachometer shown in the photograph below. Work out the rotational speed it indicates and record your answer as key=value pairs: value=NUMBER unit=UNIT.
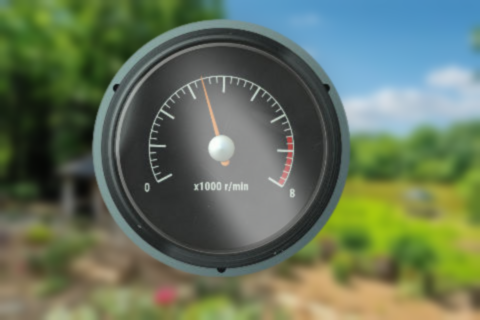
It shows value=3400 unit=rpm
